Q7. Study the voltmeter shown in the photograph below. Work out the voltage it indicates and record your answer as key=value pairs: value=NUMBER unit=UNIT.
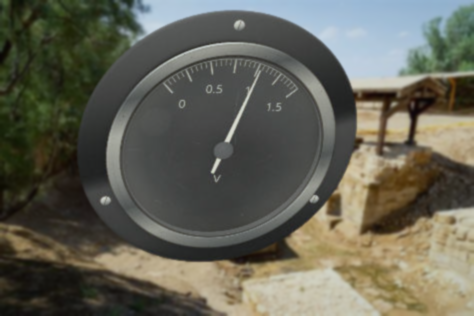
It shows value=1 unit=V
